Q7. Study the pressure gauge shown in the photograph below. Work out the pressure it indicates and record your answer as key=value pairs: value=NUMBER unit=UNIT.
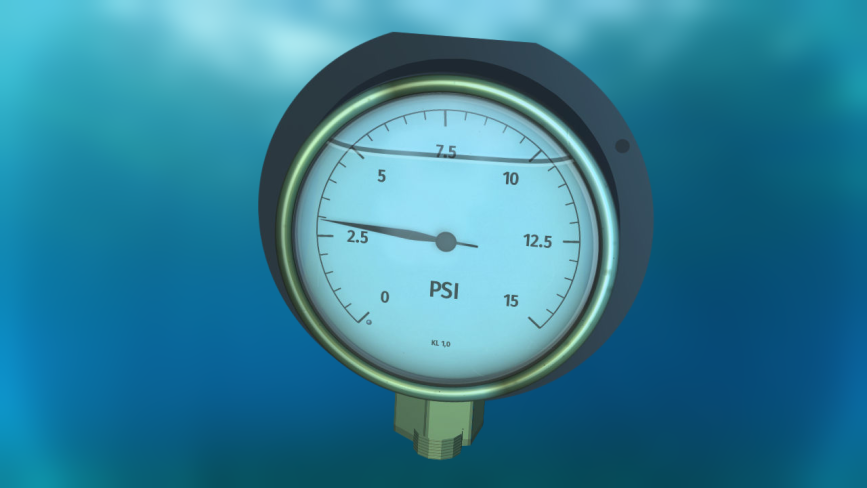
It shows value=3 unit=psi
